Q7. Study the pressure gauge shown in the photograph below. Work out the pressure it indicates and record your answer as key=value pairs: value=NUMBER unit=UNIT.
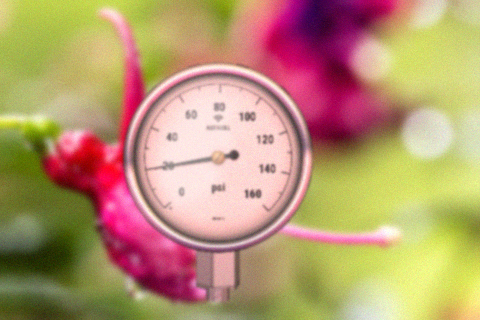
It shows value=20 unit=psi
